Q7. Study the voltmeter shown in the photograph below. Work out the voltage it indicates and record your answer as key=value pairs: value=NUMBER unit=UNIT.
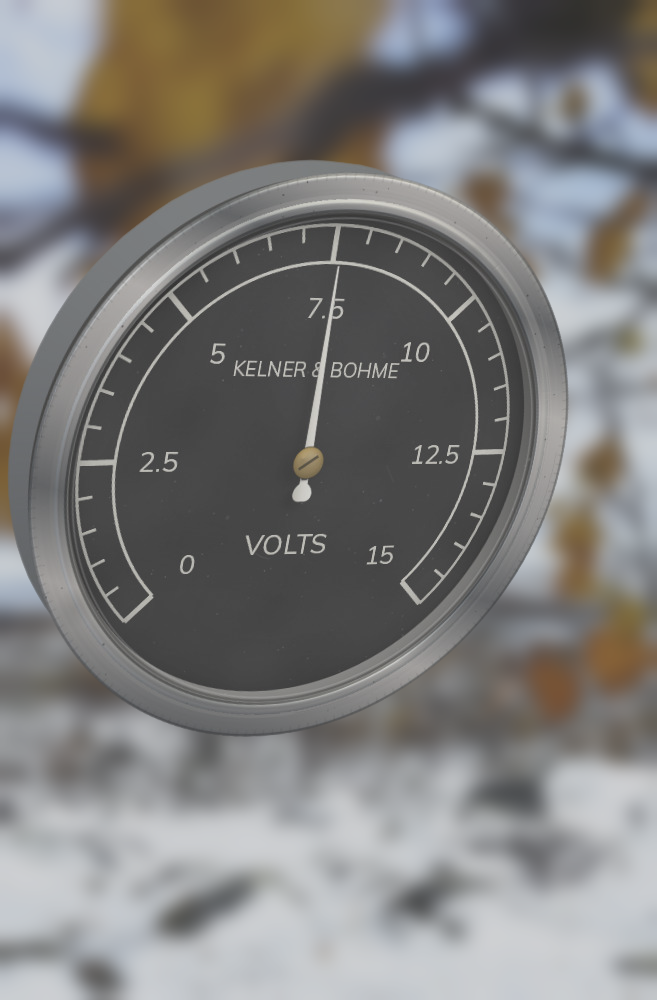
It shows value=7.5 unit=V
